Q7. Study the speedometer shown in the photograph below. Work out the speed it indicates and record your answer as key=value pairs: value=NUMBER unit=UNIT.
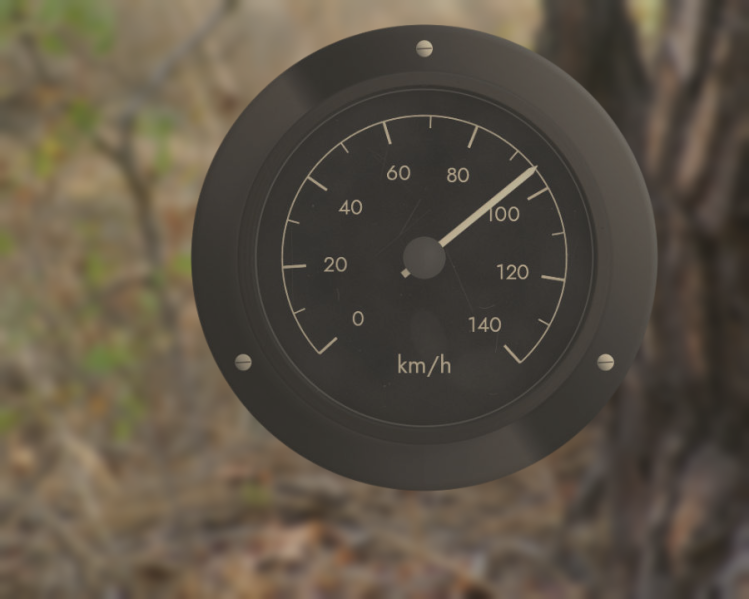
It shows value=95 unit=km/h
